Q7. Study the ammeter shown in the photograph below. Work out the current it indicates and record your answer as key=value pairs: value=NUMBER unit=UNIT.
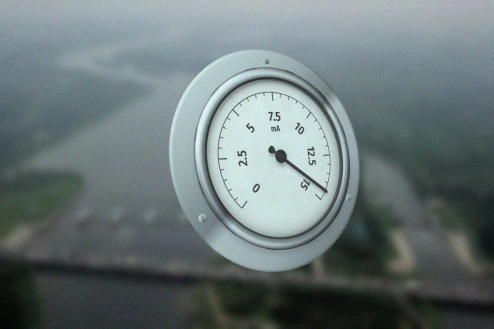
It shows value=14.5 unit=mA
